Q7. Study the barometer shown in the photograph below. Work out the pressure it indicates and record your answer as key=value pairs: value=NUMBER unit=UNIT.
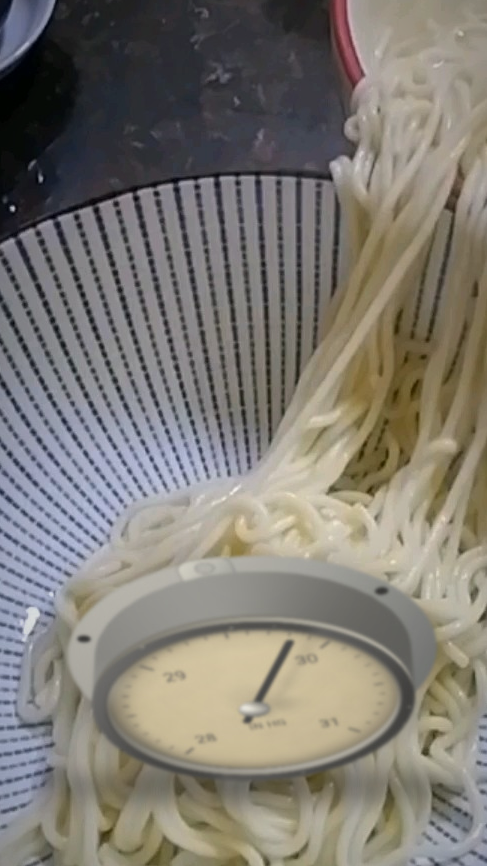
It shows value=29.8 unit=inHg
